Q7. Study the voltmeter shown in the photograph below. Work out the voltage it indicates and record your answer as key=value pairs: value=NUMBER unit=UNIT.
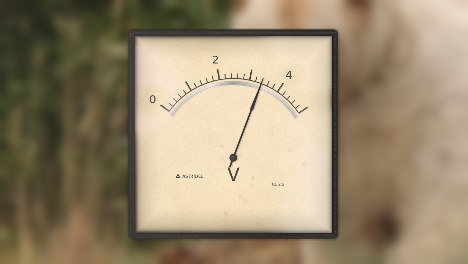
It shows value=3.4 unit=V
